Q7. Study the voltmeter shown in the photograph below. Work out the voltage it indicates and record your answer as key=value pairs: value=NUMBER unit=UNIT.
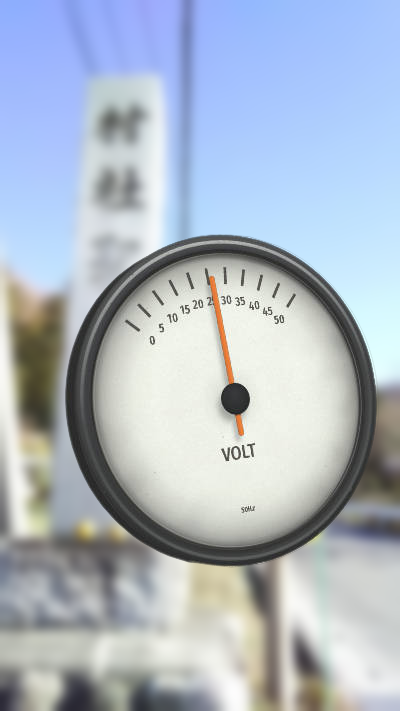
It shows value=25 unit=V
